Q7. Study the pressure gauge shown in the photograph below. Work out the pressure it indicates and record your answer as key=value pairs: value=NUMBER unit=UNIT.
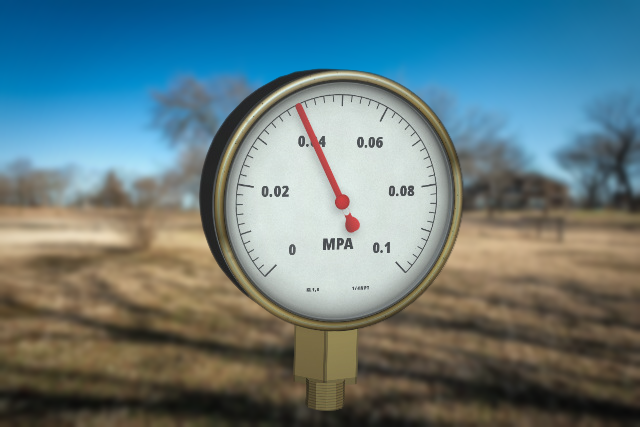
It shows value=0.04 unit=MPa
